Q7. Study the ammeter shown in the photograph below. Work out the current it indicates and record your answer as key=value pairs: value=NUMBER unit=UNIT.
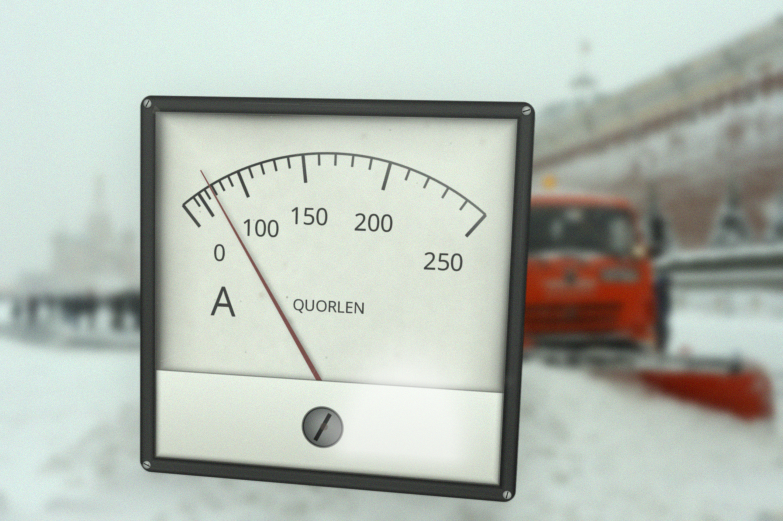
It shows value=70 unit=A
